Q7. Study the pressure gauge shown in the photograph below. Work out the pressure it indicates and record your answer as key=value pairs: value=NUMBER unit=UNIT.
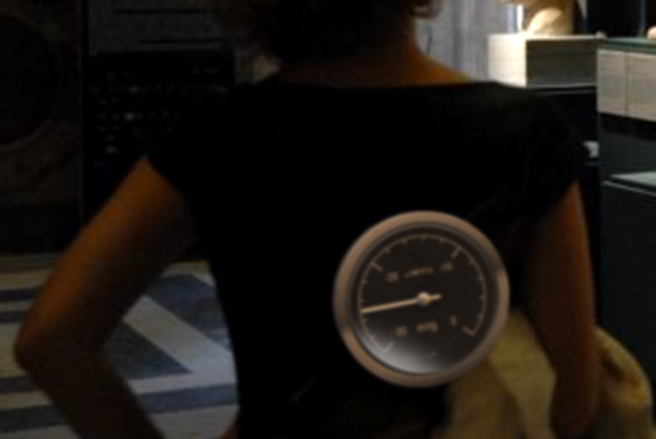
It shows value=-25 unit=inHg
